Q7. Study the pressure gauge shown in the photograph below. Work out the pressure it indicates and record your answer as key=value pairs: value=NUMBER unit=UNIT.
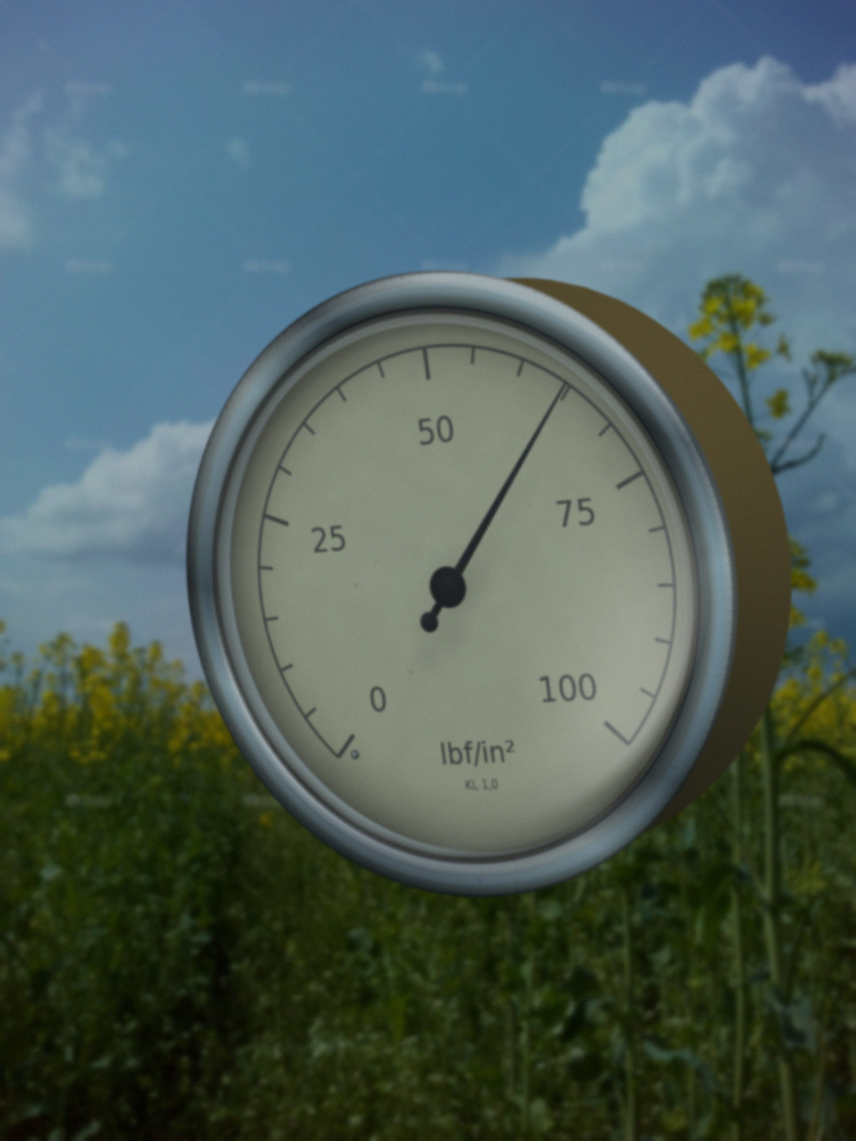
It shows value=65 unit=psi
